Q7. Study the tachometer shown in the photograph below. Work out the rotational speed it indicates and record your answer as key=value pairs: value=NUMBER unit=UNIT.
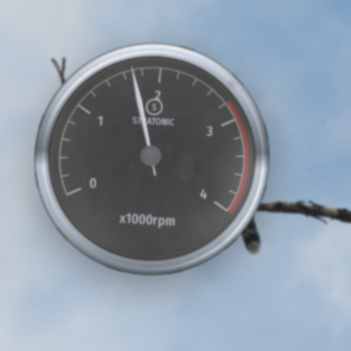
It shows value=1700 unit=rpm
